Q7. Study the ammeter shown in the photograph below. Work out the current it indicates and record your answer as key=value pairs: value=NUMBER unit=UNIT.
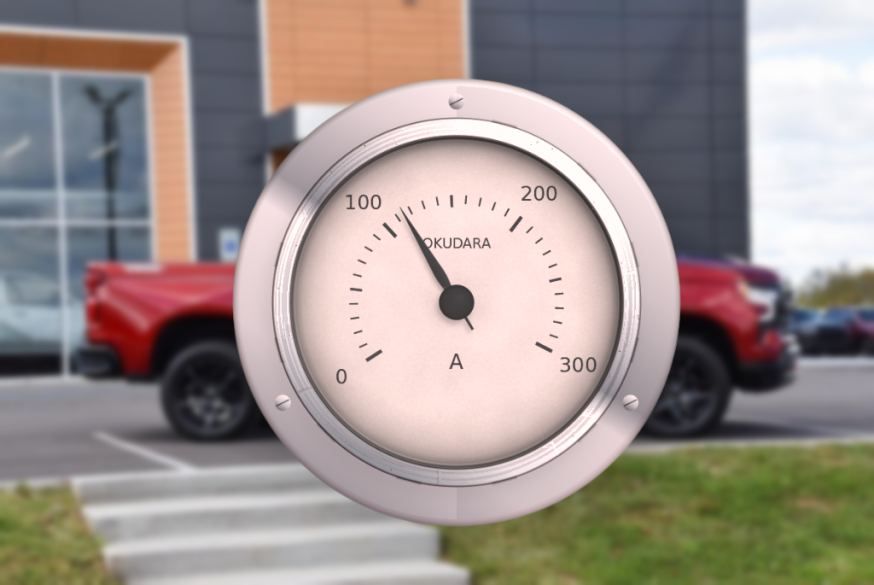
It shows value=115 unit=A
